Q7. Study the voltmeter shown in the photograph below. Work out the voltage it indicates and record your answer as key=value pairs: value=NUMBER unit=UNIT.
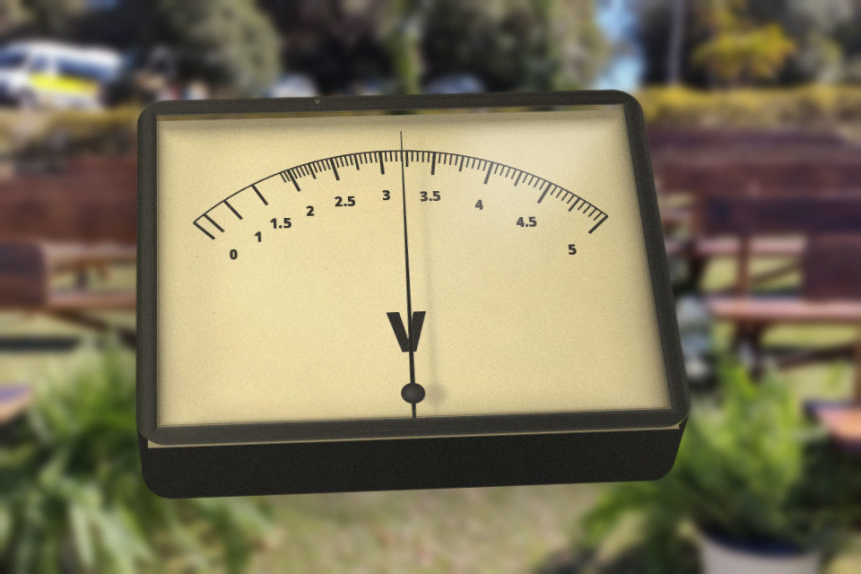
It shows value=3.2 unit=V
